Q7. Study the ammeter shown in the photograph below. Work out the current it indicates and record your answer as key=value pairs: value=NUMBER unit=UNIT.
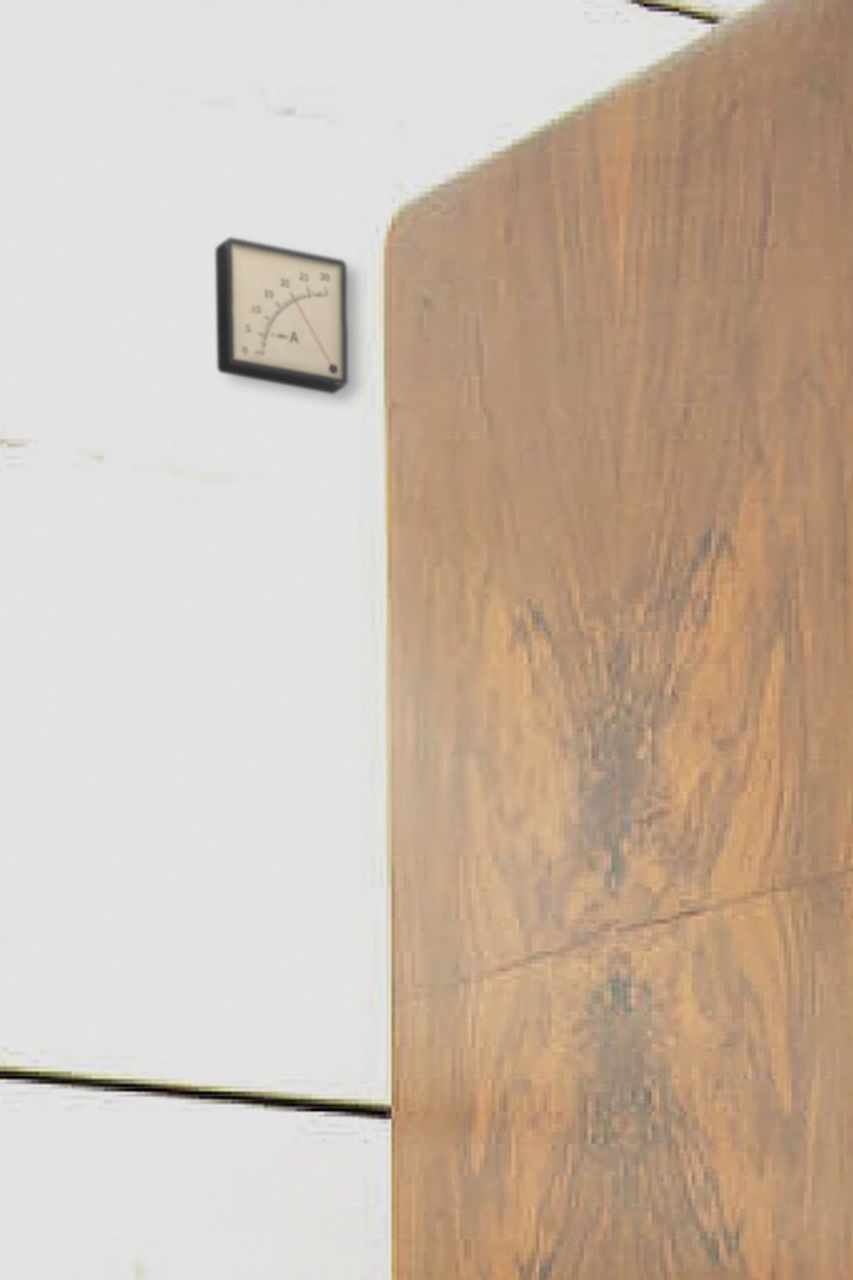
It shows value=20 unit=A
